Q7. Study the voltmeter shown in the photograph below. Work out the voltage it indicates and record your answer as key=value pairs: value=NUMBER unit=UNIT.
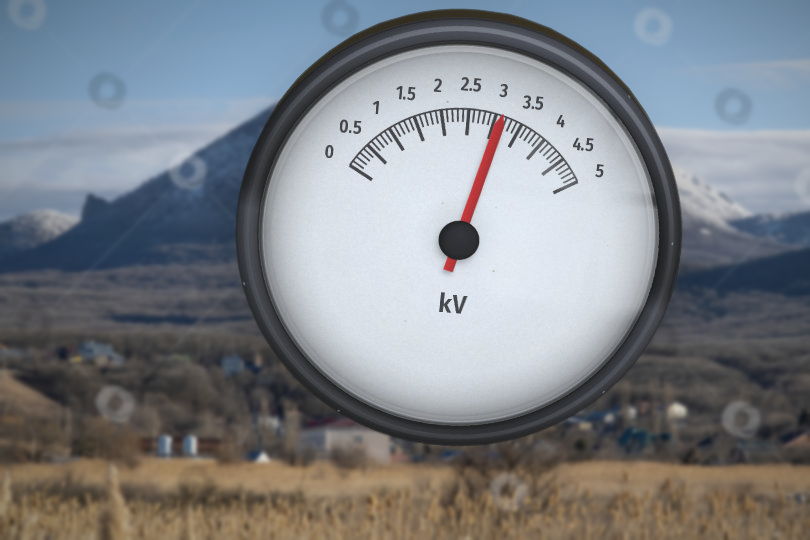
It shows value=3.1 unit=kV
